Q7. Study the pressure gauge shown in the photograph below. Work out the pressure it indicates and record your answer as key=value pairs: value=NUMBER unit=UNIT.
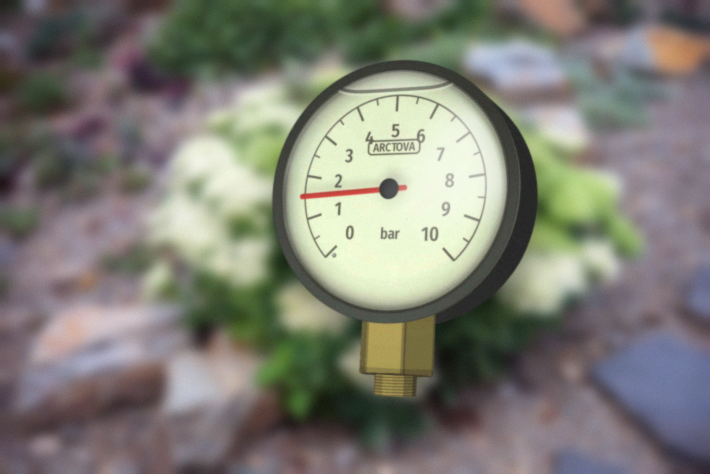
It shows value=1.5 unit=bar
